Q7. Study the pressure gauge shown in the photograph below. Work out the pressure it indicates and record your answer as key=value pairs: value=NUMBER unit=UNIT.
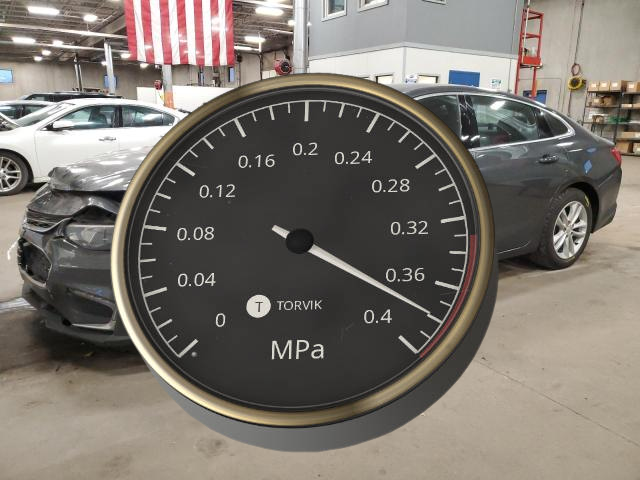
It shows value=0.38 unit=MPa
